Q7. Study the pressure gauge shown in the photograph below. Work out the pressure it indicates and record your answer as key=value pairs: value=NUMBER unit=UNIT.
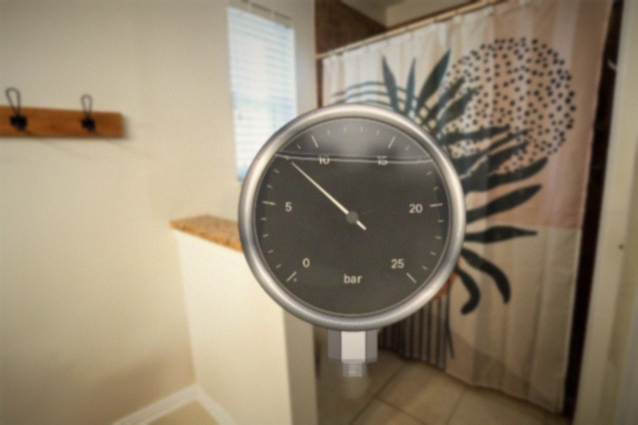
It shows value=8 unit=bar
